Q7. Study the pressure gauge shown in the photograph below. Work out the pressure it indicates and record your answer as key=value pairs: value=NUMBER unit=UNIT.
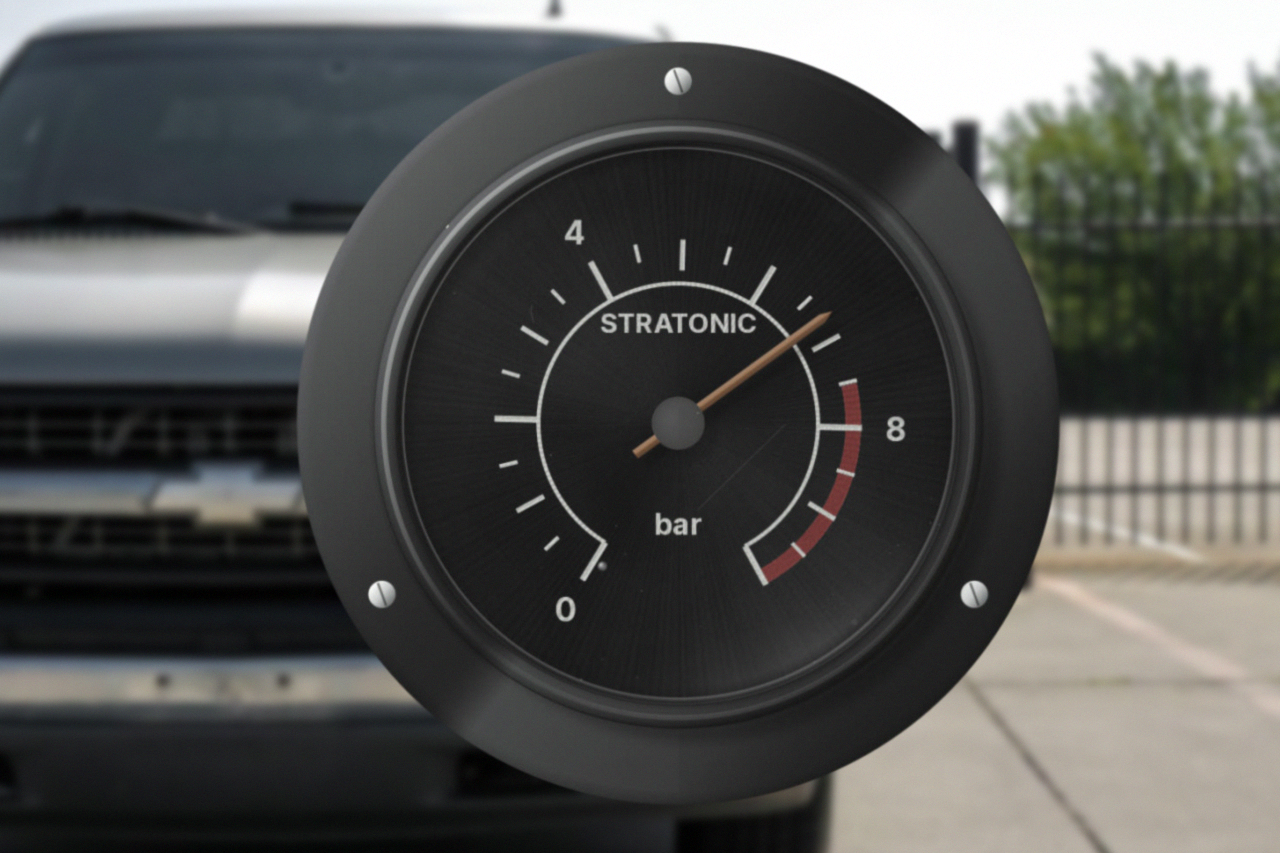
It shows value=6.75 unit=bar
